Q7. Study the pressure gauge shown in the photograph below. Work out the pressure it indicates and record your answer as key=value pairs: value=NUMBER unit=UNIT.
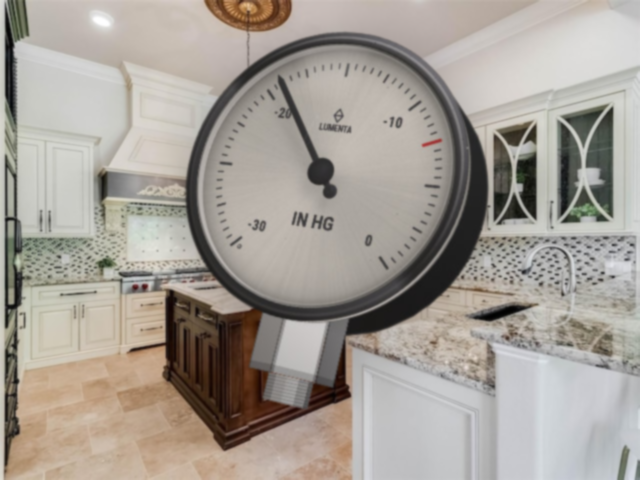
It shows value=-19 unit=inHg
